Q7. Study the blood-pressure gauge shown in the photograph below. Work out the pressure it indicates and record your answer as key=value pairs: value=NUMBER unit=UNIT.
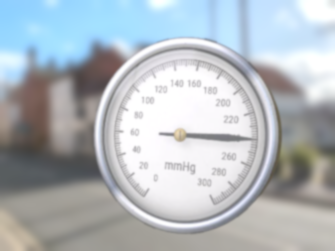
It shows value=240 unit=mmHg
